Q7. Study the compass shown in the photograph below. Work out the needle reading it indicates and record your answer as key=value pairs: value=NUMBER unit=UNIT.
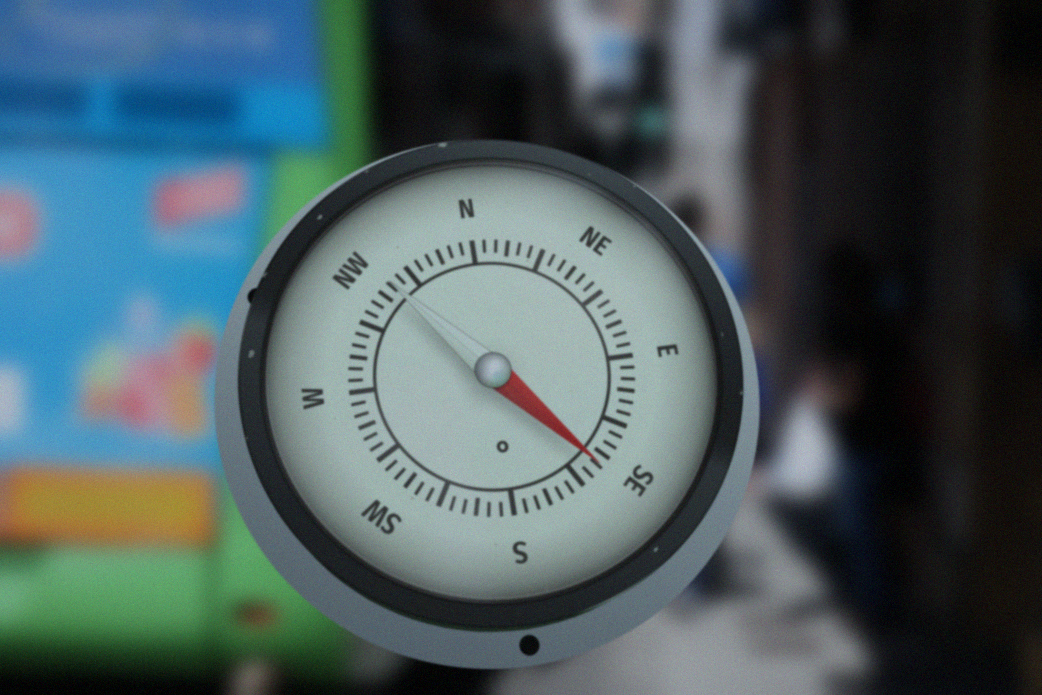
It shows value=140 unit=°
